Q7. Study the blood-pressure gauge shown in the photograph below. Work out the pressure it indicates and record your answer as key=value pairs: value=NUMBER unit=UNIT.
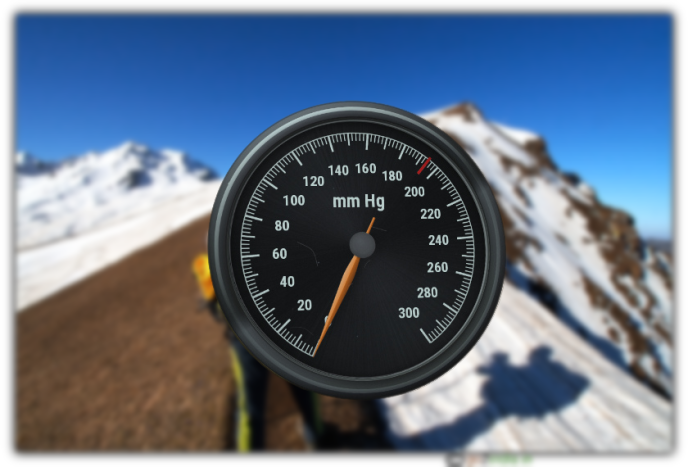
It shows value=0 unit=mmHg
